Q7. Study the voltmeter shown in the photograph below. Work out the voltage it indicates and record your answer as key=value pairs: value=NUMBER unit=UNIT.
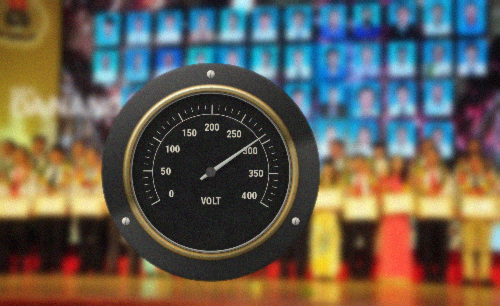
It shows value=290 unit=V
